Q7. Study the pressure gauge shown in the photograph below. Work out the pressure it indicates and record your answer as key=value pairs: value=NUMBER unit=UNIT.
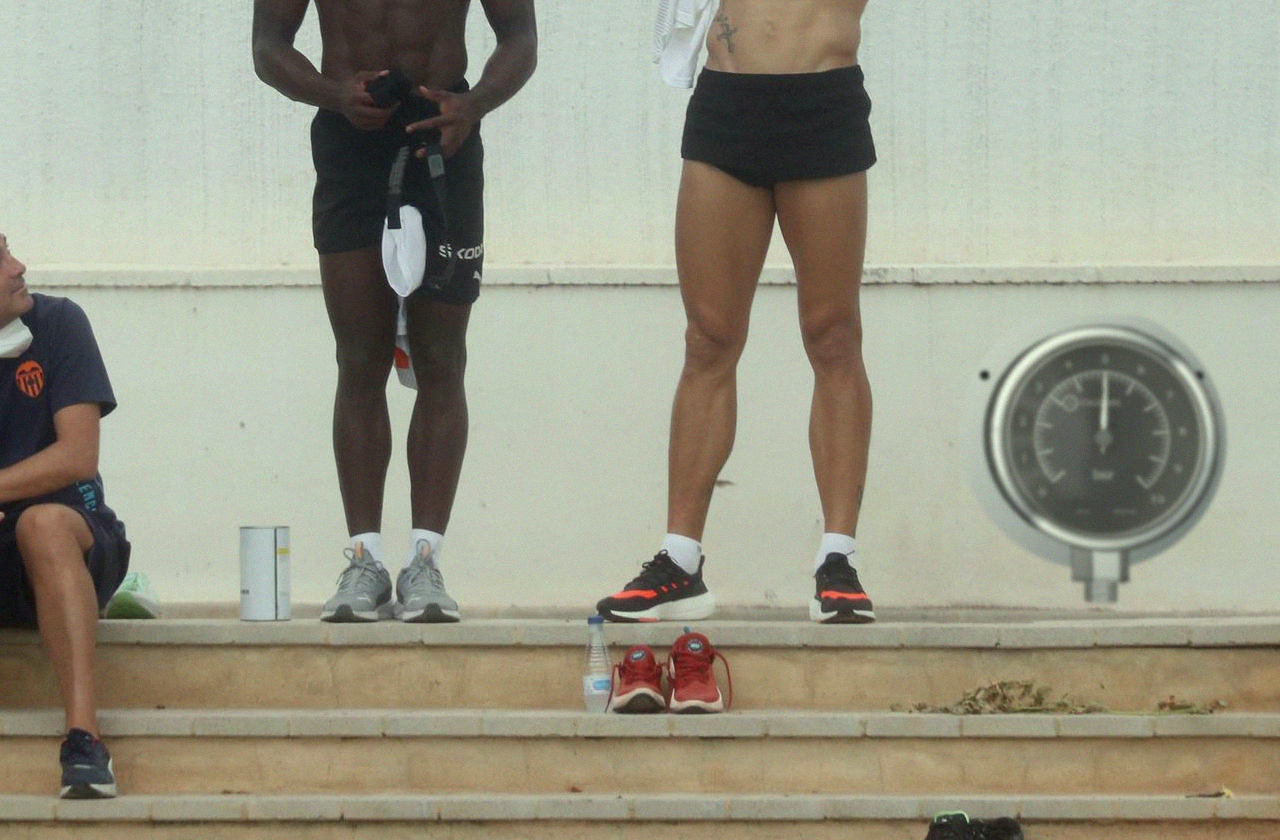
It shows value=5 unit=bar
